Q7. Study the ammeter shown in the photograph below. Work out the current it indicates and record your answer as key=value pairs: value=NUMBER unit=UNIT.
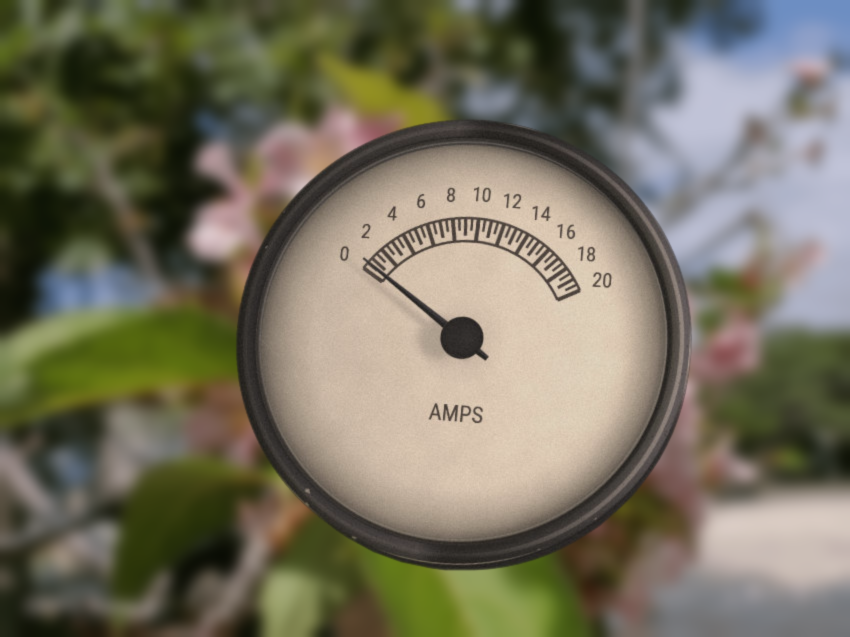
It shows value=0.5 unit=A
